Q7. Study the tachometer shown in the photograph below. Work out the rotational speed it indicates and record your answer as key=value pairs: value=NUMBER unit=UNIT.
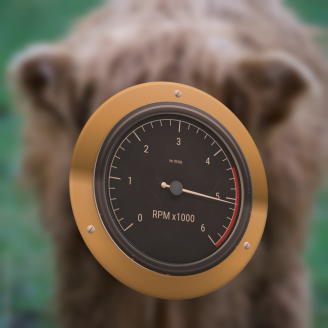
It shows value=5100 unit=rpm
